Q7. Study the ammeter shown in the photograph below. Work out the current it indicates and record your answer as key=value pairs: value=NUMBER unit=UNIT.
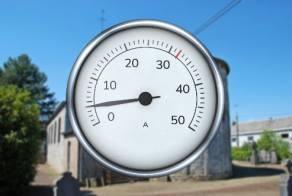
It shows value=4 unit=A
